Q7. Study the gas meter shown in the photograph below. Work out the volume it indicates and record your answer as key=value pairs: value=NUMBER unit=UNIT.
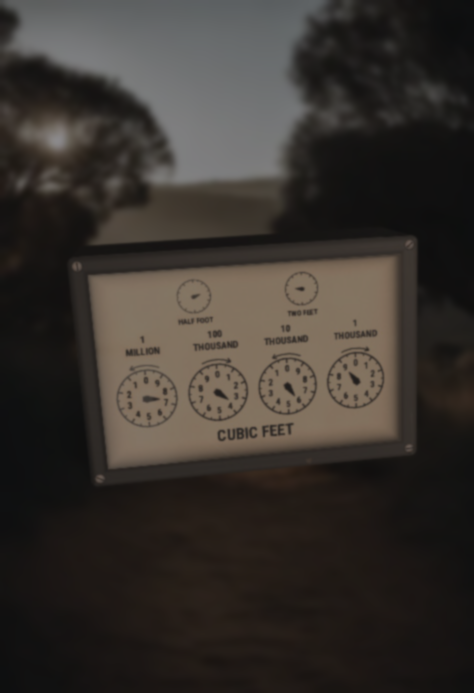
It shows value=735900 unit=ft³
